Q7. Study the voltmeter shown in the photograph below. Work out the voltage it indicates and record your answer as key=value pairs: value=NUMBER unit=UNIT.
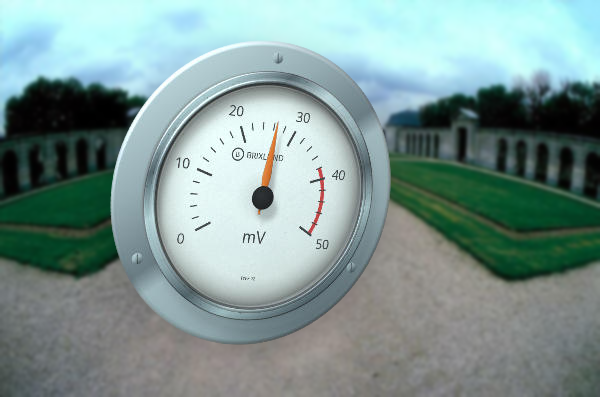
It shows value=26 unit=mV
